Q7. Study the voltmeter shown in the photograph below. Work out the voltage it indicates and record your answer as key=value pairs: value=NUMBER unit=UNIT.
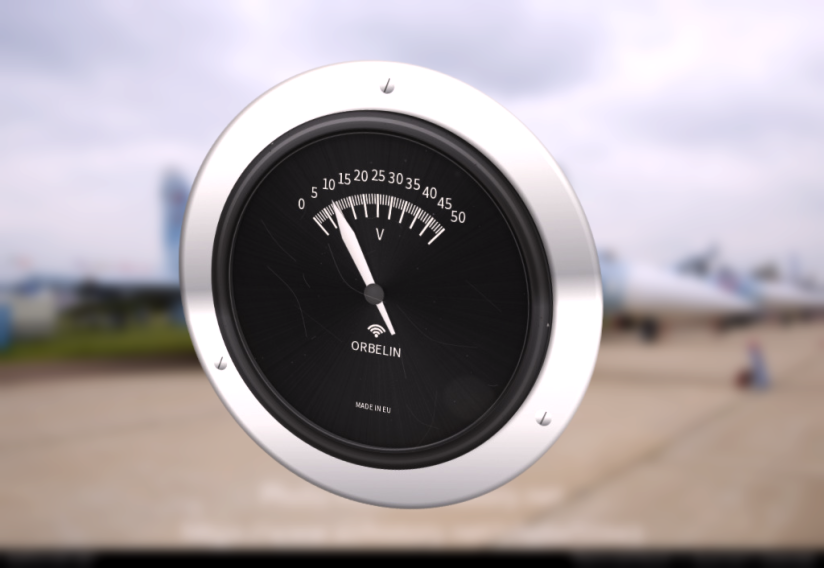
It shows value=10 unit=V
